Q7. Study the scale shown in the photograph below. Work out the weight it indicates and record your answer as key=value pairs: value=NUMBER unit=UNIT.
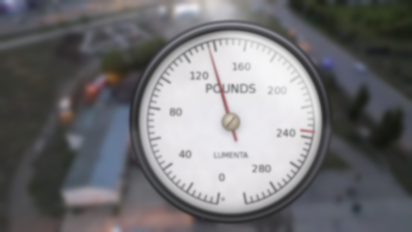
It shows value=136 unit=lb
